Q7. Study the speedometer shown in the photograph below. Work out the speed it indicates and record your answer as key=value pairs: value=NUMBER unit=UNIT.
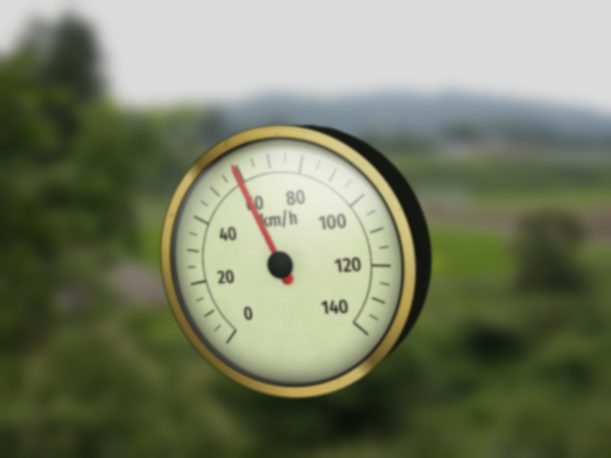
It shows value=60 unit=km/h
